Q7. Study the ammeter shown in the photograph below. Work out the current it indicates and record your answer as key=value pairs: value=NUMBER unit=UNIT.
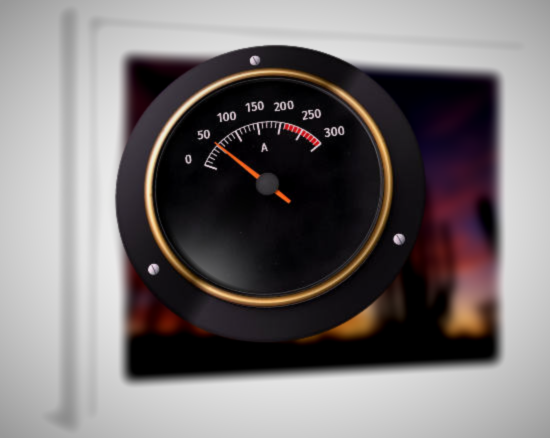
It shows value=50 unit=A
